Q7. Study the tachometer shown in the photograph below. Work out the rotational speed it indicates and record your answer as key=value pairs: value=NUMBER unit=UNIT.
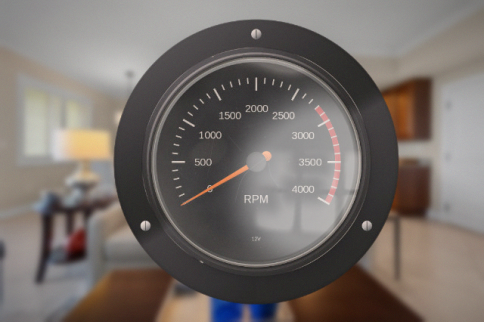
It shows value=0 unit=rpm
